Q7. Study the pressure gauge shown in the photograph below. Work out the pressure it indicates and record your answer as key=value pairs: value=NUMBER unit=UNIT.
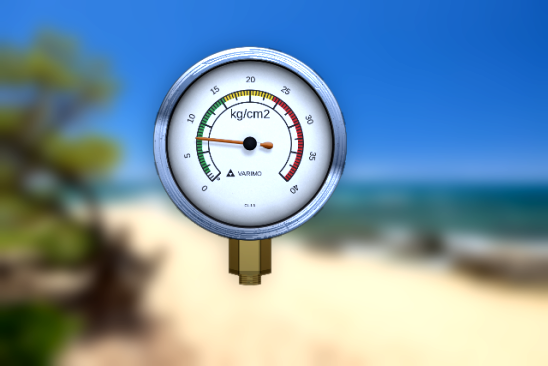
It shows value=7.5 unit=kg/cm²
